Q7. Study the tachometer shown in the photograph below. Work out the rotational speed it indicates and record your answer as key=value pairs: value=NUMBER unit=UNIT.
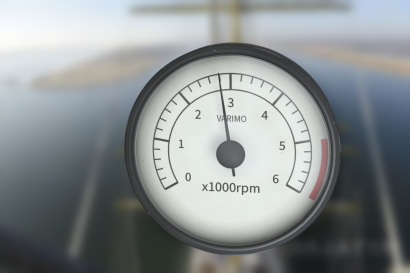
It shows value=2800 unit=rpm
